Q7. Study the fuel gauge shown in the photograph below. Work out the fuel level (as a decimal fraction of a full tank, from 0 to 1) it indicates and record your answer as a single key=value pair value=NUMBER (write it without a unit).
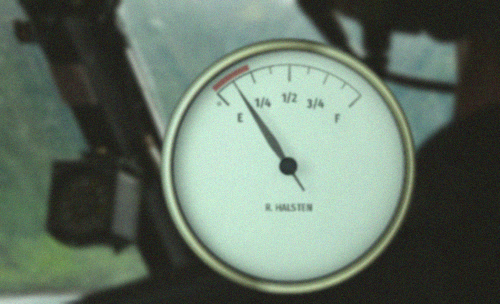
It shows value=0.125
